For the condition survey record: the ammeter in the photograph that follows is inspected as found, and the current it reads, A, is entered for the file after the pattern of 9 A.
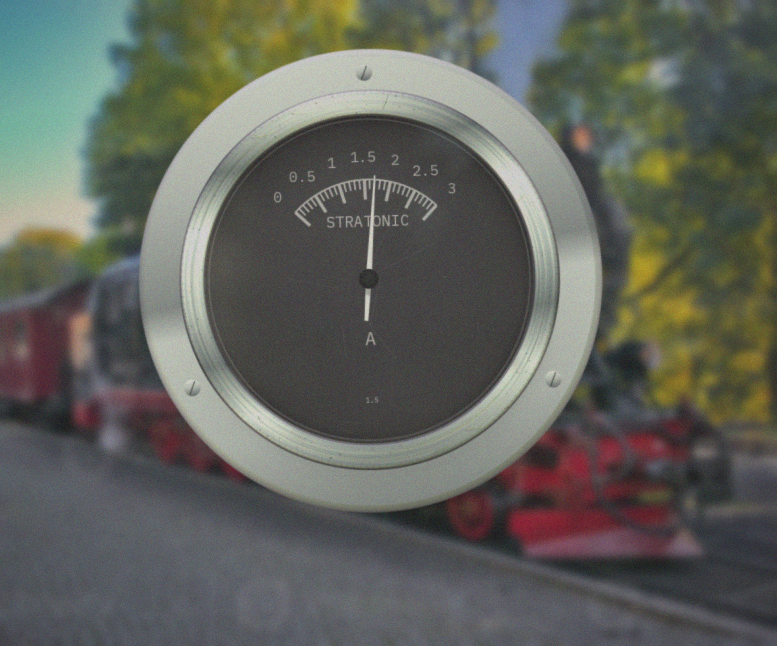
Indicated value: 1.7 A
